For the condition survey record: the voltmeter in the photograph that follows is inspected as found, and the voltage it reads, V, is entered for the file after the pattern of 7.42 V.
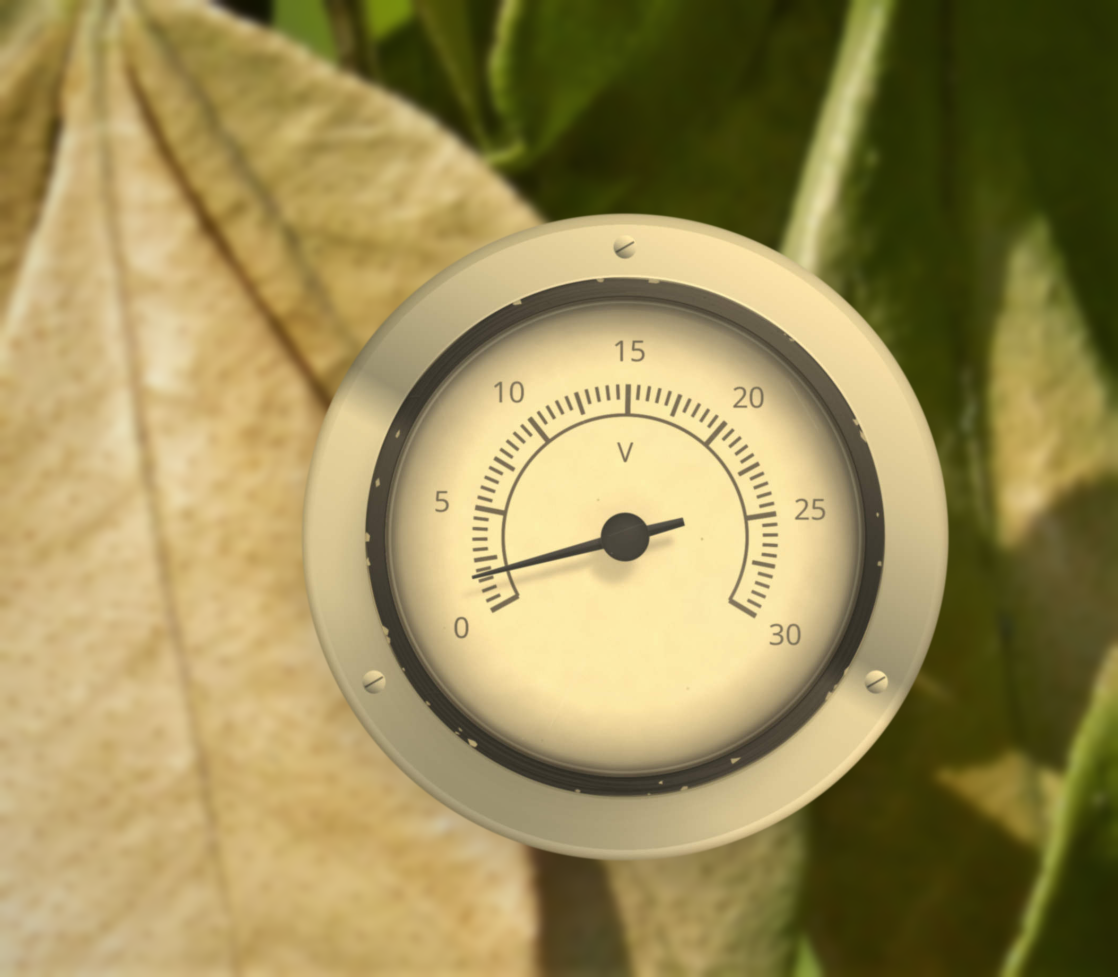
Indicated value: 1.75 V
